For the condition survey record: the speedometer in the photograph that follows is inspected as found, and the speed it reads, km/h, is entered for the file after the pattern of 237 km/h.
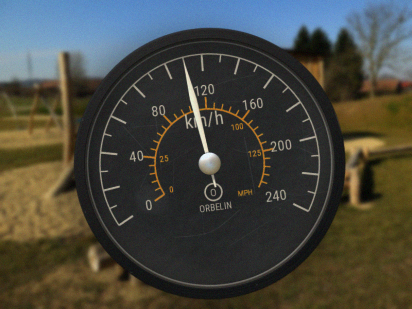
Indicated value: 110 km/h
